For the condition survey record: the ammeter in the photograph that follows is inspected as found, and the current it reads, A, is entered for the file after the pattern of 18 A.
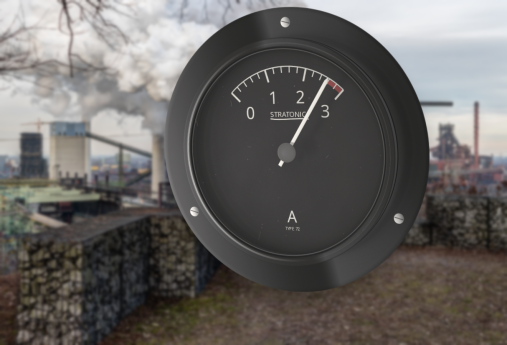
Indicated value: 2.6 A
